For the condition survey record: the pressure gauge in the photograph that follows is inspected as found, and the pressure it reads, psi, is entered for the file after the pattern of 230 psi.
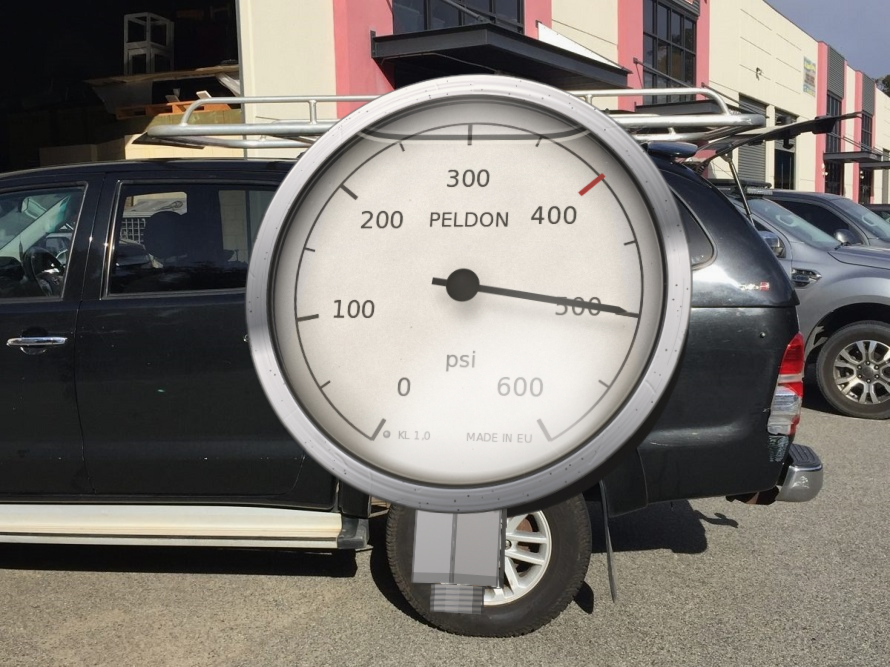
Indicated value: 500 psi
